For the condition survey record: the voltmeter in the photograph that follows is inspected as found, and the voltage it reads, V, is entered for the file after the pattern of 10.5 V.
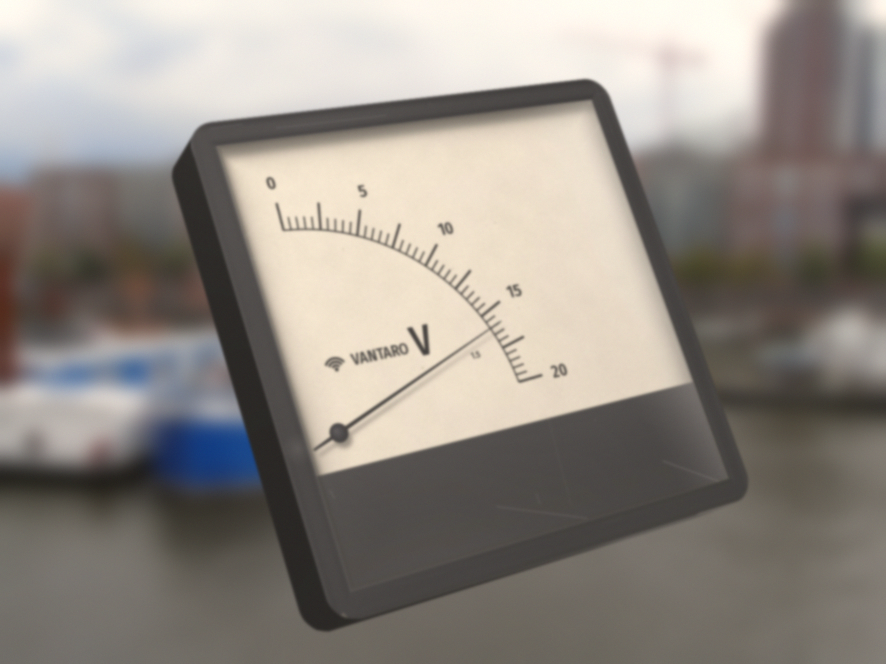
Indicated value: 16 V
